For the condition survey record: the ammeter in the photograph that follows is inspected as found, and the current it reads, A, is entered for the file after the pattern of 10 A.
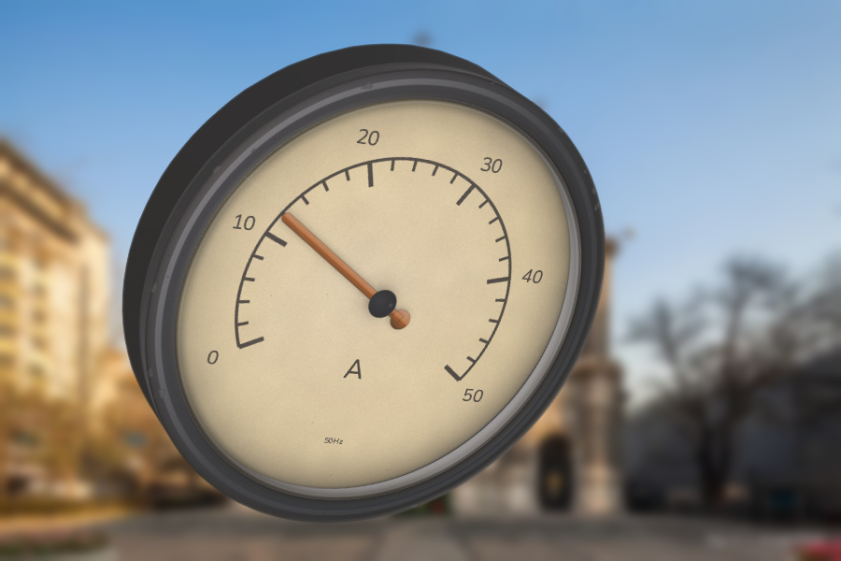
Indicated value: 12 A
